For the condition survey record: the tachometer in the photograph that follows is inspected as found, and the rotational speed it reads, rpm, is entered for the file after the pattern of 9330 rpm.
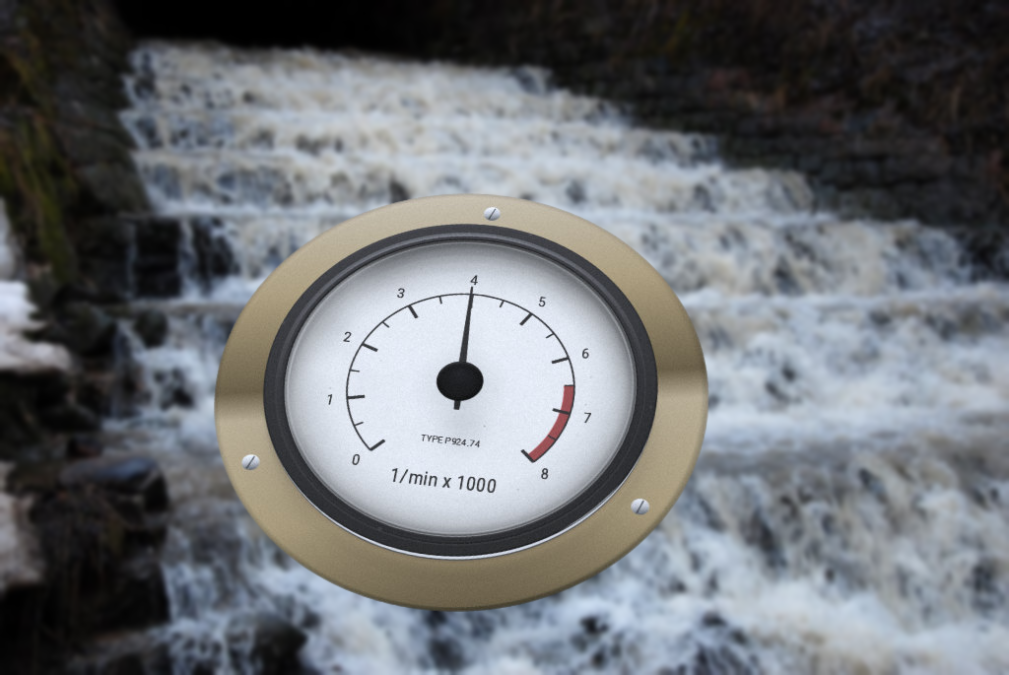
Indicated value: 4000 rpm
